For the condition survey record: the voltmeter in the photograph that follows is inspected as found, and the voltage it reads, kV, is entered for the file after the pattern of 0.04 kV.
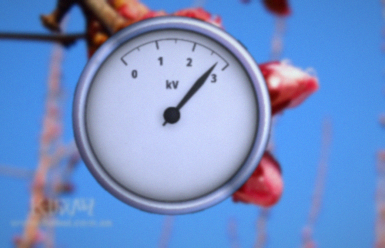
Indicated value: 2.75 kV
